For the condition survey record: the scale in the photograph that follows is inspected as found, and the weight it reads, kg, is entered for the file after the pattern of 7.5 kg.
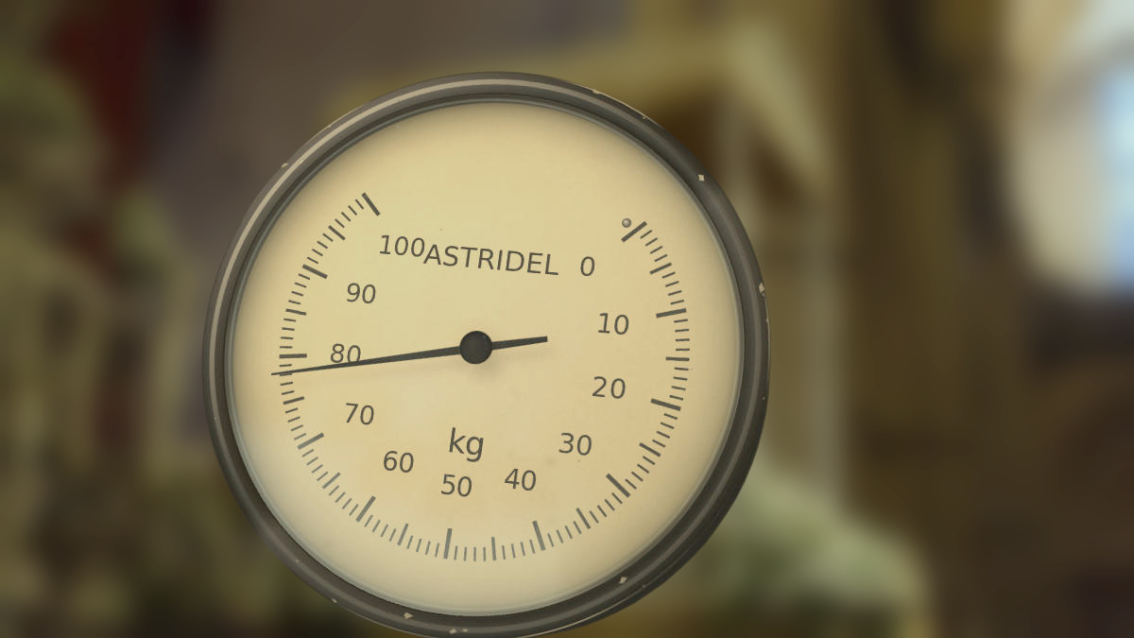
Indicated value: 78 kg
